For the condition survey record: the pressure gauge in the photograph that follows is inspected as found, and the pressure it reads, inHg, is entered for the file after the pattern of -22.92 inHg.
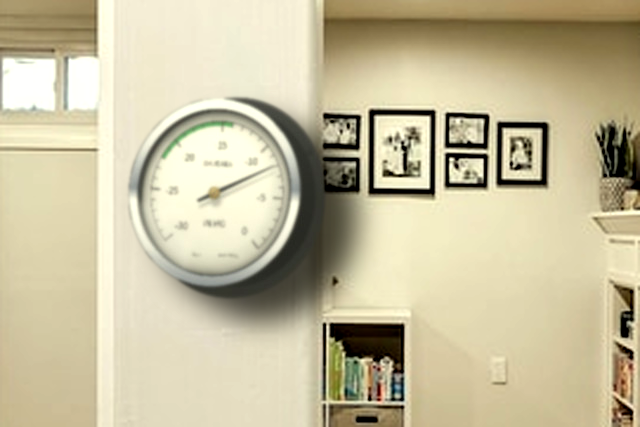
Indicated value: -8 inHg
